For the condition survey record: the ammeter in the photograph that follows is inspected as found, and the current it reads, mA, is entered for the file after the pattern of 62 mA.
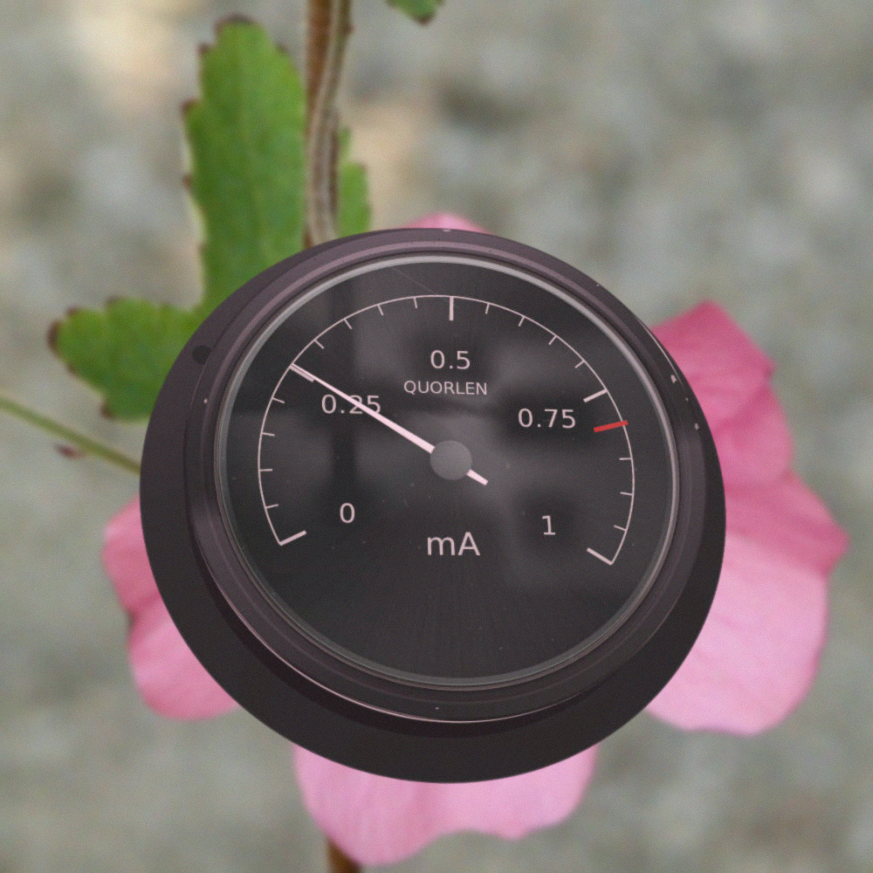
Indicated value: 0.25 mA
